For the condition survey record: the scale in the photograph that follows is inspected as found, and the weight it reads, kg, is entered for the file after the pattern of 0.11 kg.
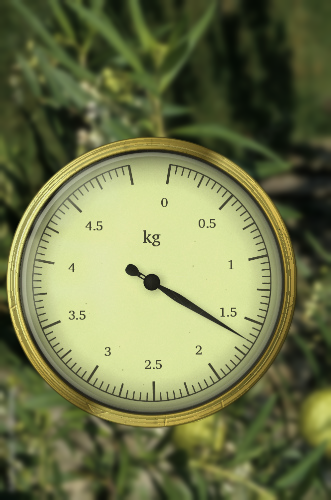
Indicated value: 1.65 kg
